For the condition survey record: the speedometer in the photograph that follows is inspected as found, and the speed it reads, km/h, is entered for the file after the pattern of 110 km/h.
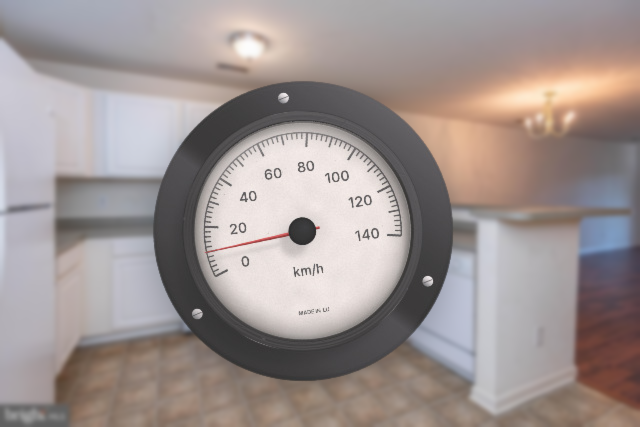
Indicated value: 10 km/h
